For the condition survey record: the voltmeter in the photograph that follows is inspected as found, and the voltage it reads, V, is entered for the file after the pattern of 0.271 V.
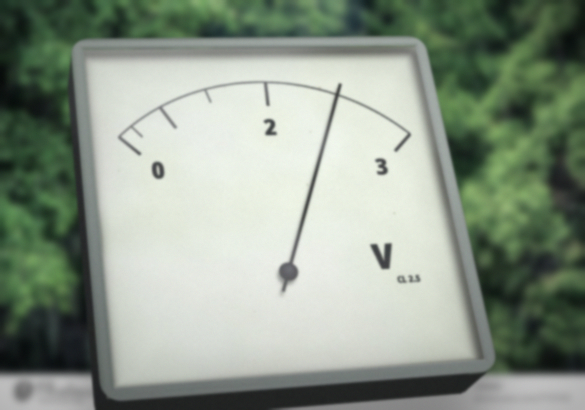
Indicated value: 2.5 V
